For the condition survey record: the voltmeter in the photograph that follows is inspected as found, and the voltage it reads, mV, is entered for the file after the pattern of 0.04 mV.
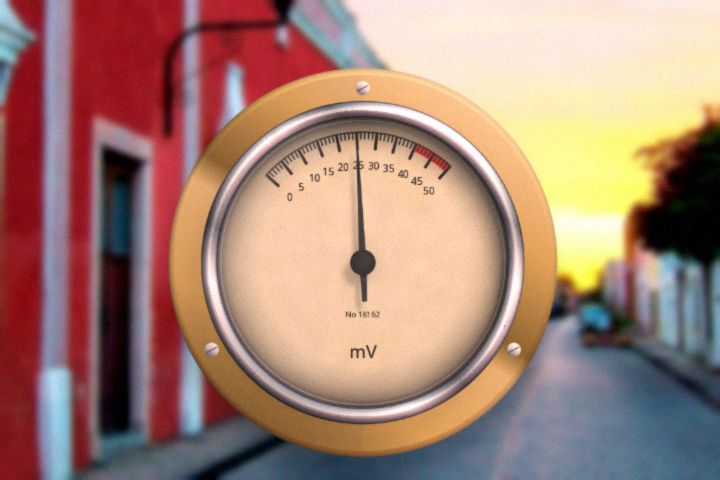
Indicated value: 25 mV
